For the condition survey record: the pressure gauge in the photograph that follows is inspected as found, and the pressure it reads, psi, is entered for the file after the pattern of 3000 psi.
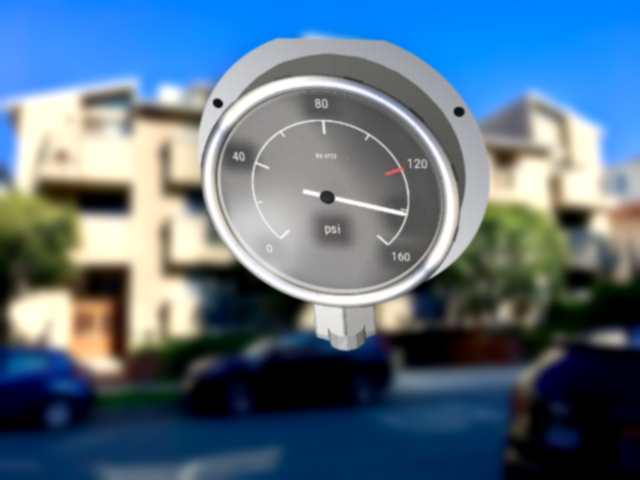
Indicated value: 140 psi
